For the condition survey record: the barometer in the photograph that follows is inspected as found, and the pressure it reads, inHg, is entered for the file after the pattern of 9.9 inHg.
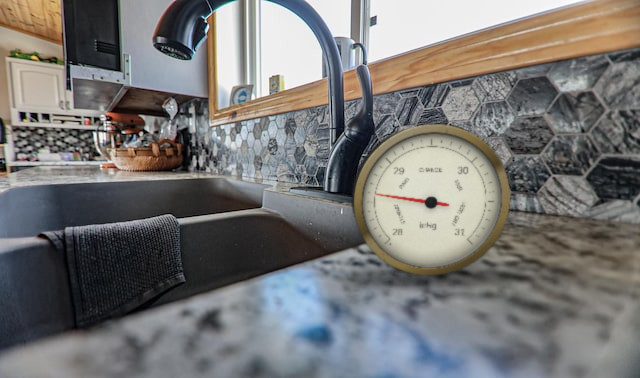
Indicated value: 28.6 inHg
